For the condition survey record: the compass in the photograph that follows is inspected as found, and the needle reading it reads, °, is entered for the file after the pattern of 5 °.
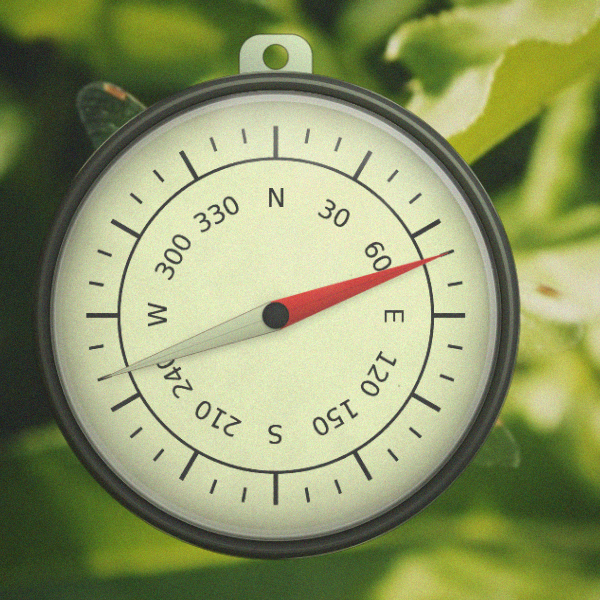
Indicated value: 70 °
